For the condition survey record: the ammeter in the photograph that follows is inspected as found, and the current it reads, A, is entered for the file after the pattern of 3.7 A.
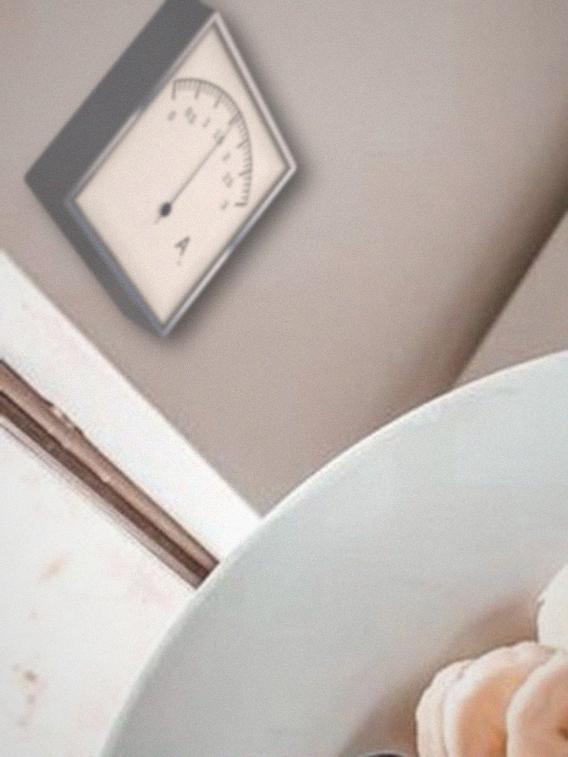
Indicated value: 1.5 A
